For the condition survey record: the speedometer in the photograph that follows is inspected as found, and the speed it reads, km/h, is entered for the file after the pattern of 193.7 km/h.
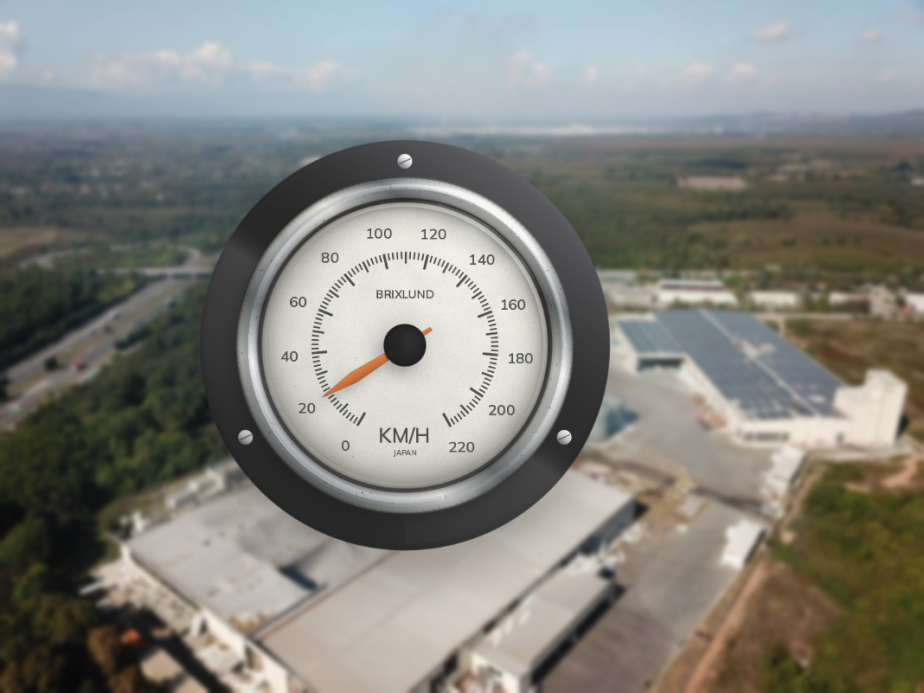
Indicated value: 20 km/h
